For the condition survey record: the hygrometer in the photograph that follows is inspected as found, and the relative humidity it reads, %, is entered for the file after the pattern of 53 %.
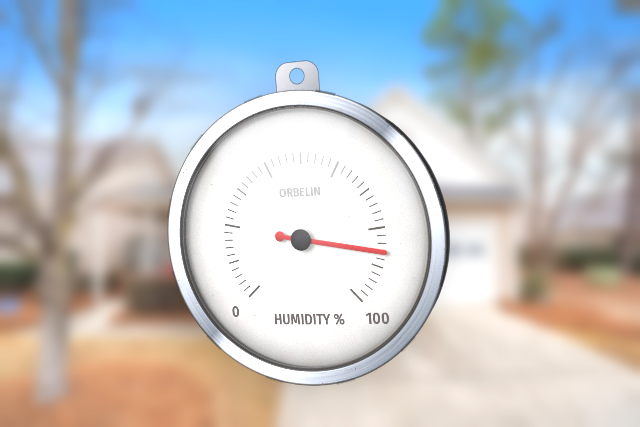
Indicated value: 86 %
